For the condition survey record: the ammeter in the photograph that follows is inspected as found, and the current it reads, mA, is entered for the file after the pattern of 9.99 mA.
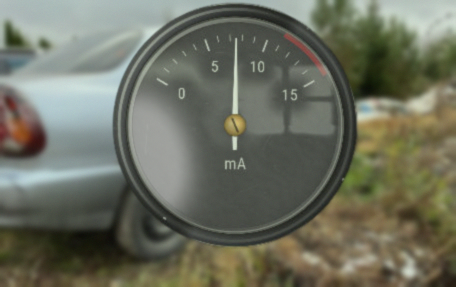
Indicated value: 7.5 mA
